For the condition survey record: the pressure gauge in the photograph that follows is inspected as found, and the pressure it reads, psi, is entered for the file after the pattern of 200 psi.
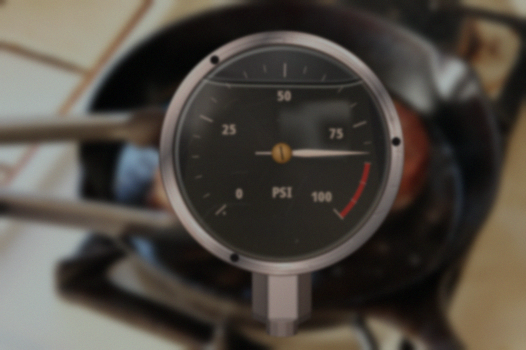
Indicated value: 82.5 psi
